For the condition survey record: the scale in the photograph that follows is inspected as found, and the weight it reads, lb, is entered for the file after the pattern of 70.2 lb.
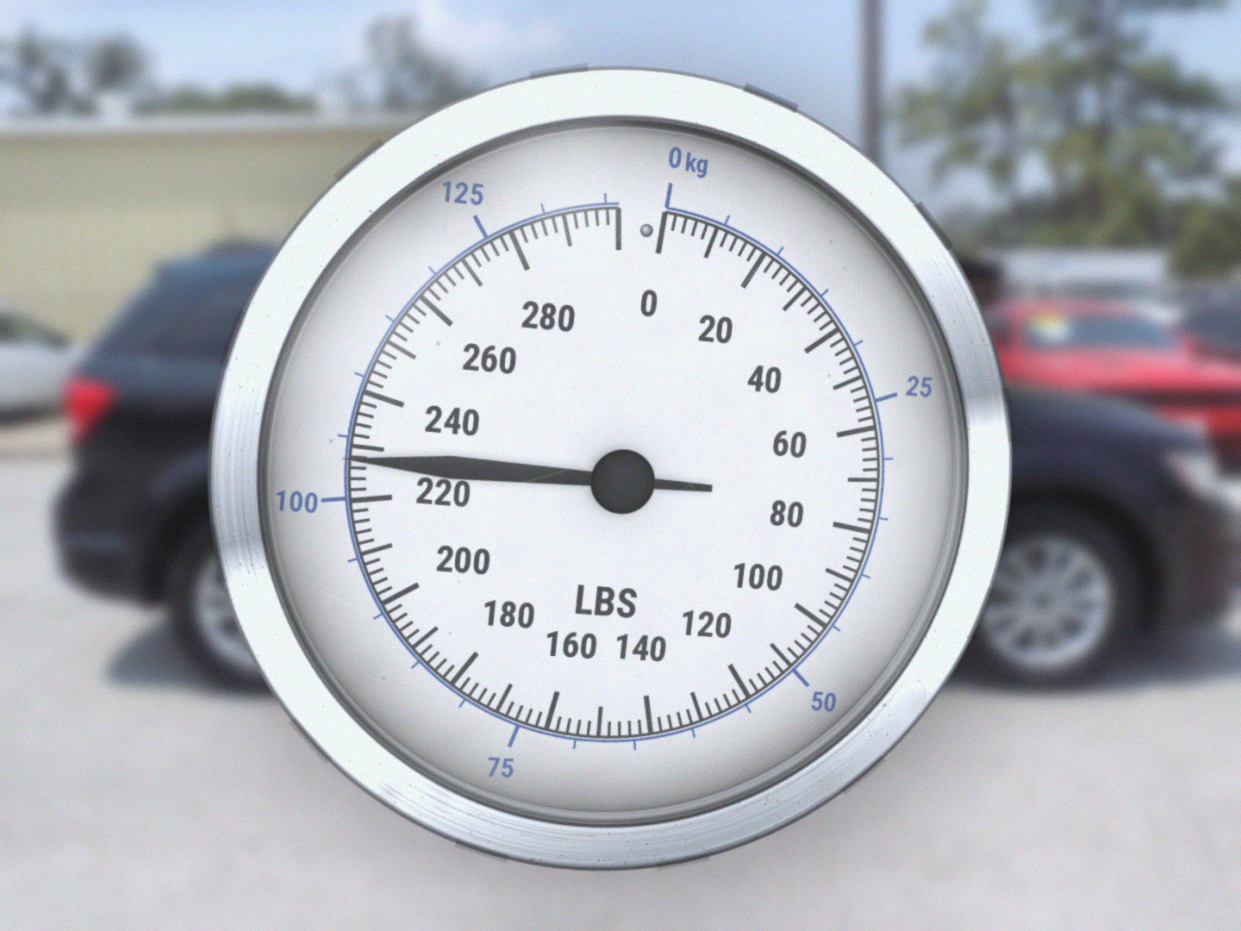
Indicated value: 228 lb
